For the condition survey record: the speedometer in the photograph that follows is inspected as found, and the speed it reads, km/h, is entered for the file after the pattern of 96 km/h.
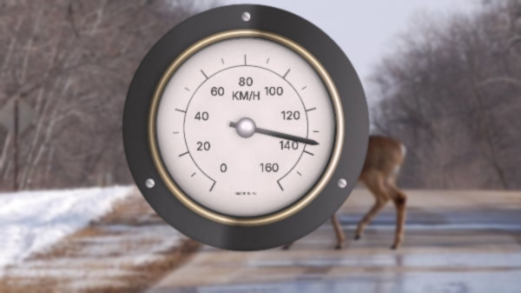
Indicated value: 135 km/h
